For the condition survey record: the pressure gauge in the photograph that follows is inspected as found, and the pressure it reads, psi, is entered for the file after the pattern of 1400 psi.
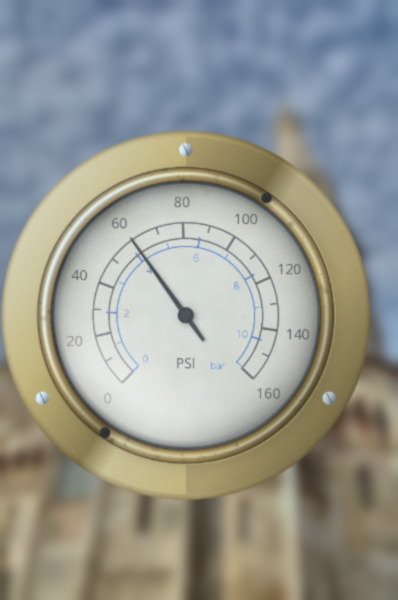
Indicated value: 60 psi
